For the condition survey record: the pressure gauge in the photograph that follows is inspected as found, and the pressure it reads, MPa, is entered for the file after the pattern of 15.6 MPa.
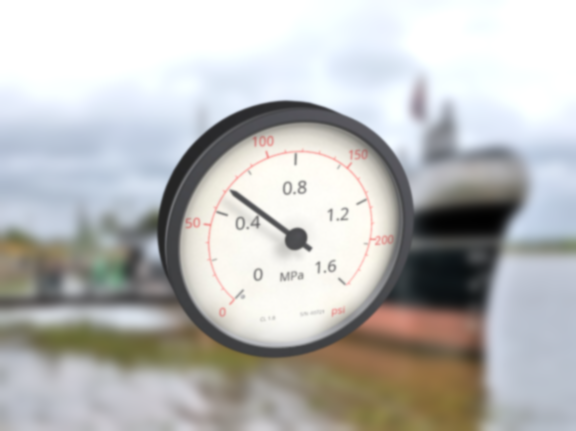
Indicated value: 0.5 MPa
